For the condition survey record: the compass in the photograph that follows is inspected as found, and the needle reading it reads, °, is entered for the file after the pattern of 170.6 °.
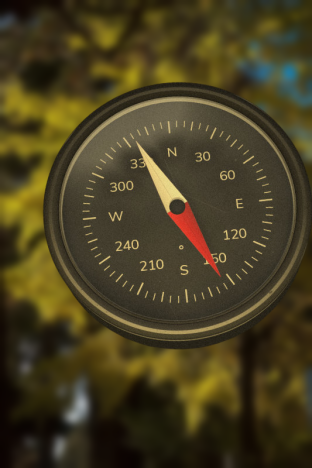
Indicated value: 155 °
